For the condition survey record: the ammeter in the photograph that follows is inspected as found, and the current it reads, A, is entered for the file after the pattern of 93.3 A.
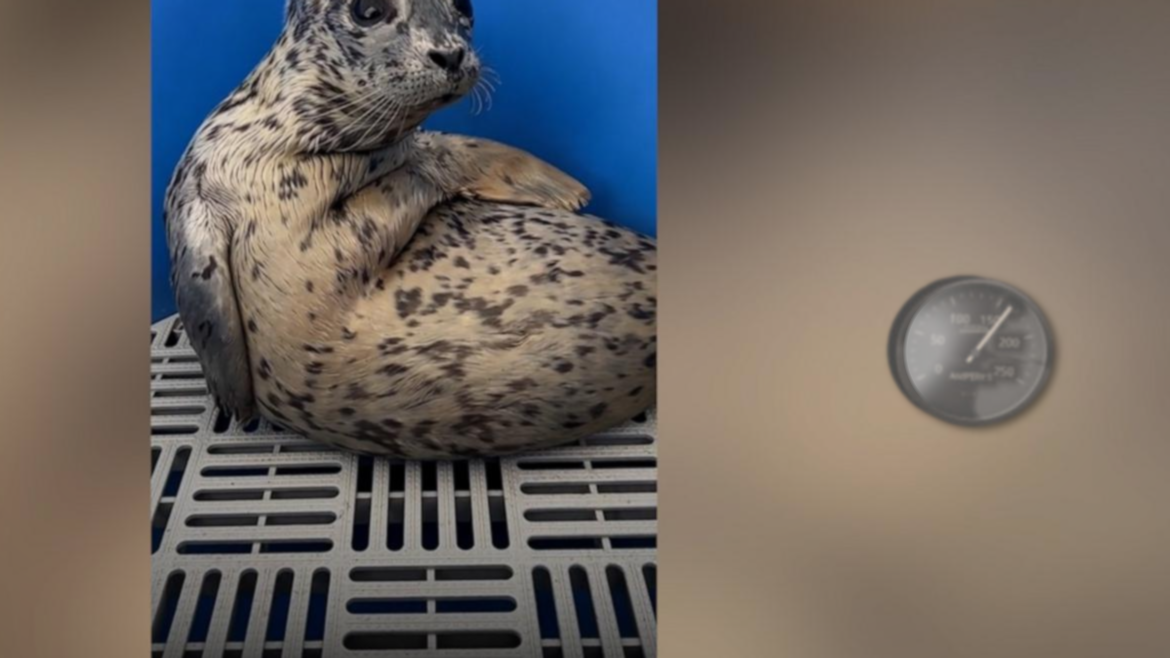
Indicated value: 160 A
